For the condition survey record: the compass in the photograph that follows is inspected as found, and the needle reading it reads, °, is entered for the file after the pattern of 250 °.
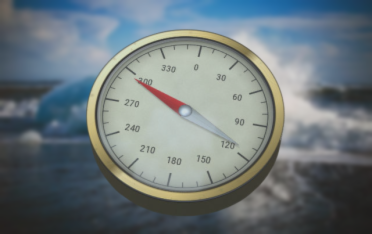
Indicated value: 295 °
